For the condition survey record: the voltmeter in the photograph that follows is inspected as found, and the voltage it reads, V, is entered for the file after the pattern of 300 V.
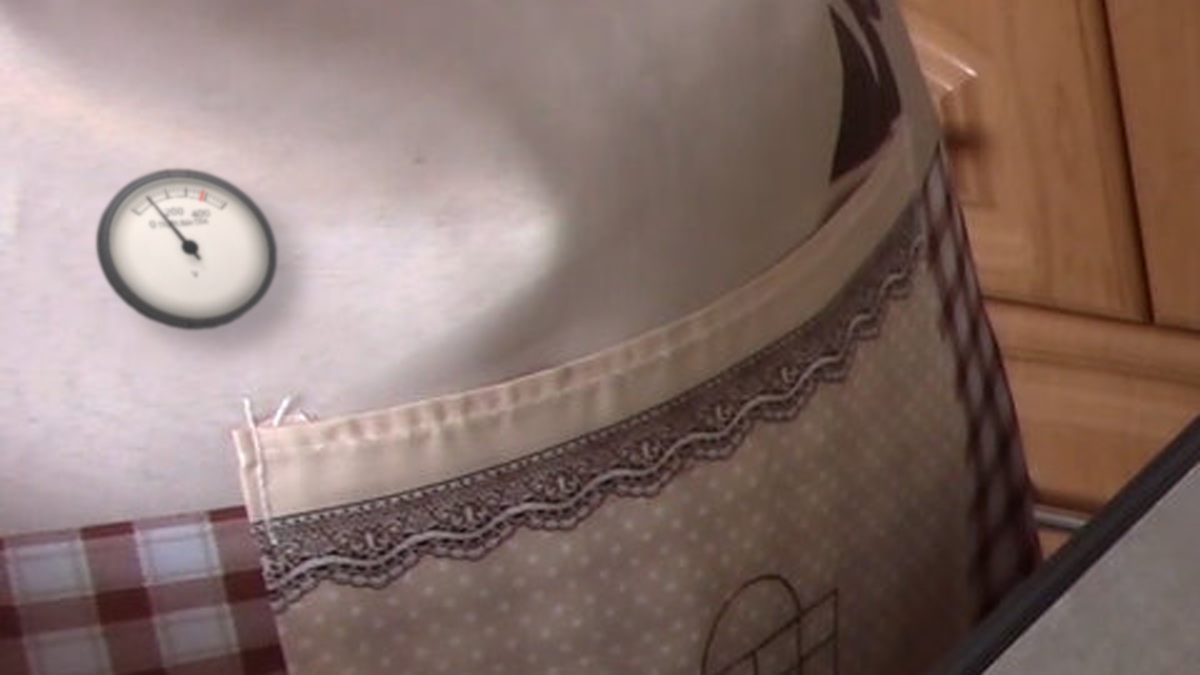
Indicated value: 100 V
